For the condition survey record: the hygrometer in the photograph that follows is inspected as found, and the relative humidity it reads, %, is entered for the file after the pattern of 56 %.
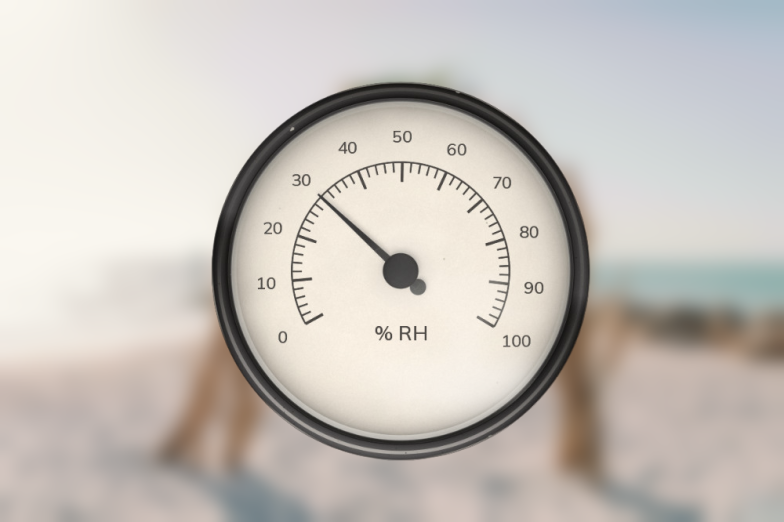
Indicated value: 30 %
